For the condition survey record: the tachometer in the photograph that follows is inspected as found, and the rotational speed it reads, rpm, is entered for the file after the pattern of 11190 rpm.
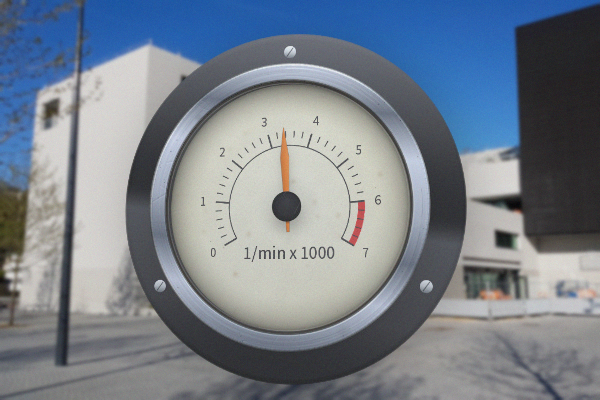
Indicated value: 3400 rpm
